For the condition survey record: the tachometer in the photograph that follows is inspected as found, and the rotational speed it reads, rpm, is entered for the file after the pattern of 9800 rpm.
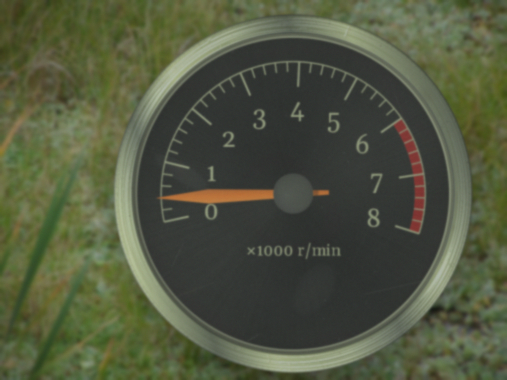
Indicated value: 400 rpm
